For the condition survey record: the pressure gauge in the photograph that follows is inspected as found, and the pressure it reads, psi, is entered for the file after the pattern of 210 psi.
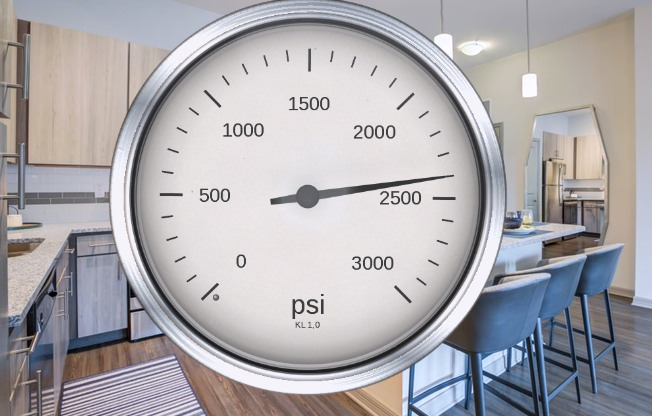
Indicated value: 2400 psi
